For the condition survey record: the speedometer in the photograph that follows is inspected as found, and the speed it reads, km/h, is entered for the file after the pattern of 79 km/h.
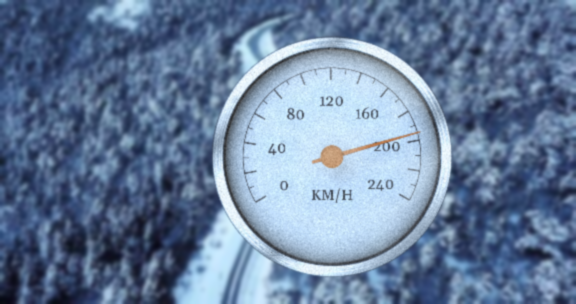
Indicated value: 195 km/h
